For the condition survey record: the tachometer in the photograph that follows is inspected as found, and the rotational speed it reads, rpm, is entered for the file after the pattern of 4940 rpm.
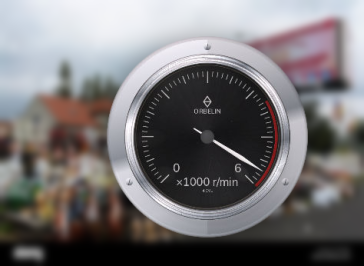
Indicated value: 5700 rpm
